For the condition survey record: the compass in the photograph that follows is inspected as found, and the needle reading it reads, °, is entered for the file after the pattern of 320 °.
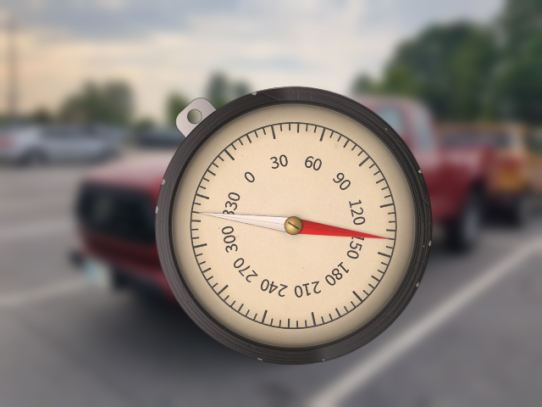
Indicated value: 140 °
